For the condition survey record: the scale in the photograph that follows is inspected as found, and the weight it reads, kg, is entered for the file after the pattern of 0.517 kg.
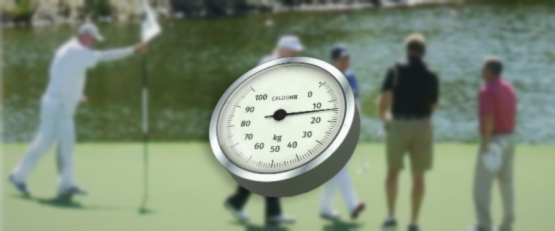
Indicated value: 15 kg
